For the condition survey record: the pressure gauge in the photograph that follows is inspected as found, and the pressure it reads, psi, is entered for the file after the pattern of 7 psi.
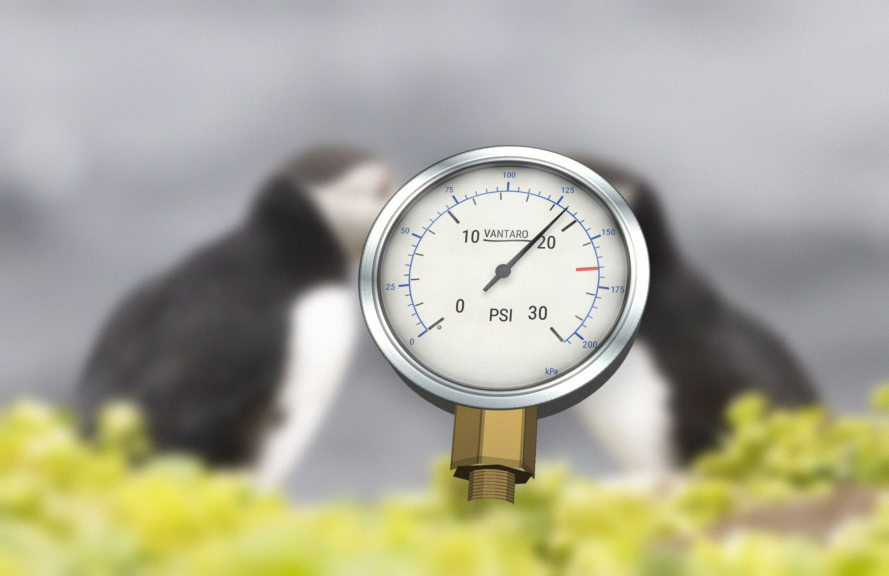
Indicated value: 19 psi
